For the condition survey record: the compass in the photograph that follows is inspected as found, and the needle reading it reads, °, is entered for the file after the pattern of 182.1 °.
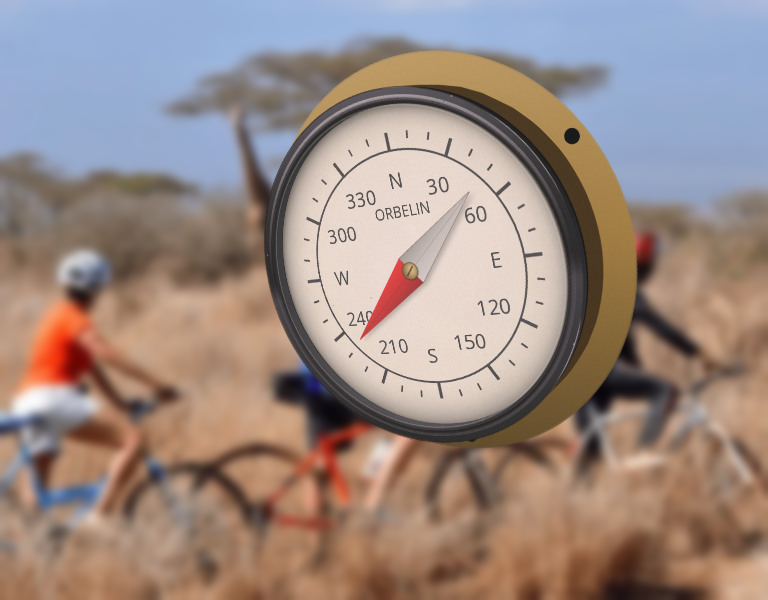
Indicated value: 230 °
